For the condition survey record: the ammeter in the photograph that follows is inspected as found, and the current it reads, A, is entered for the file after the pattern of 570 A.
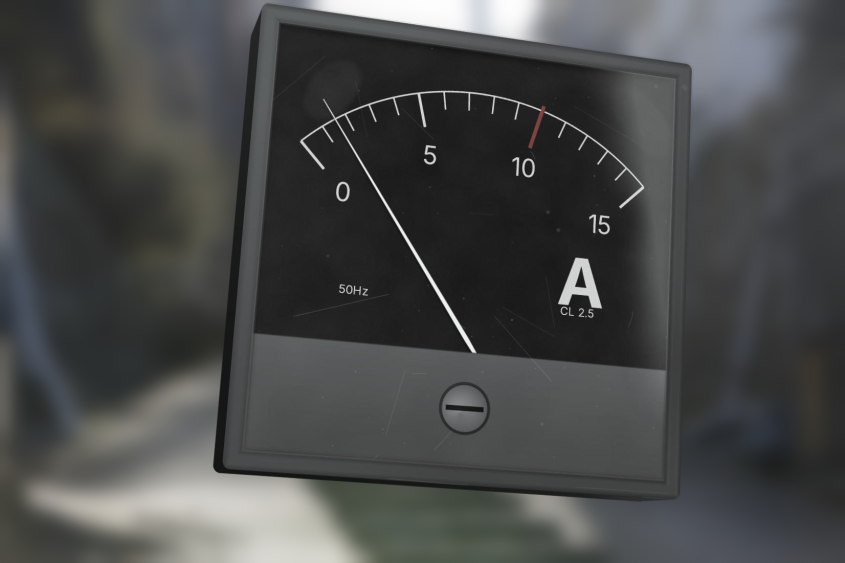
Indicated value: 1.5 A
